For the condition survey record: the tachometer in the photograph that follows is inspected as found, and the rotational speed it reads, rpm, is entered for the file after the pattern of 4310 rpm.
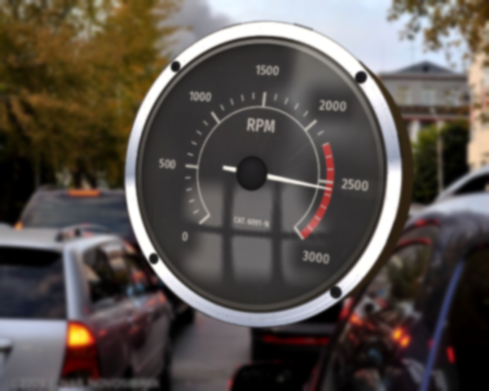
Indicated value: 2550 rpm
